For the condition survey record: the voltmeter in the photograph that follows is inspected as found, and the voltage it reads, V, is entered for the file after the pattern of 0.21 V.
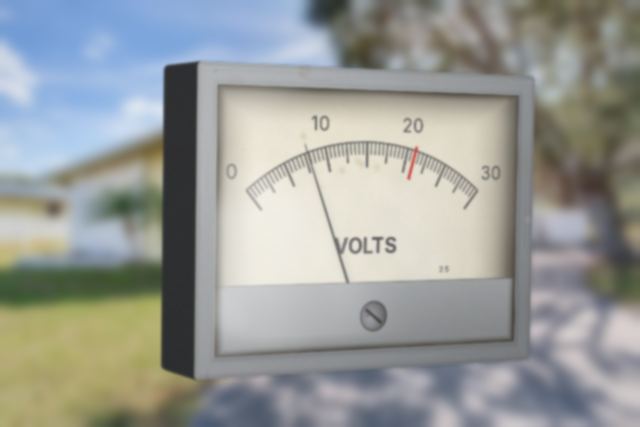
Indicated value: 7.5 V
